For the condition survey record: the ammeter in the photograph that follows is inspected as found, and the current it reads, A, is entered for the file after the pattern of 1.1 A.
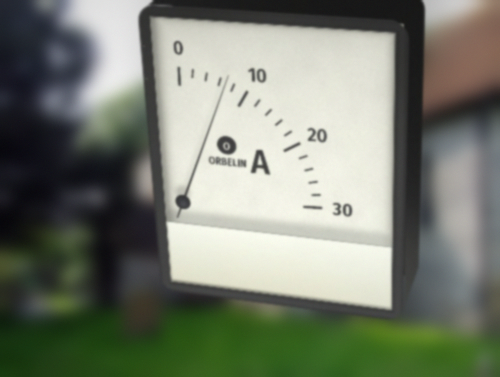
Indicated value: 7 A
